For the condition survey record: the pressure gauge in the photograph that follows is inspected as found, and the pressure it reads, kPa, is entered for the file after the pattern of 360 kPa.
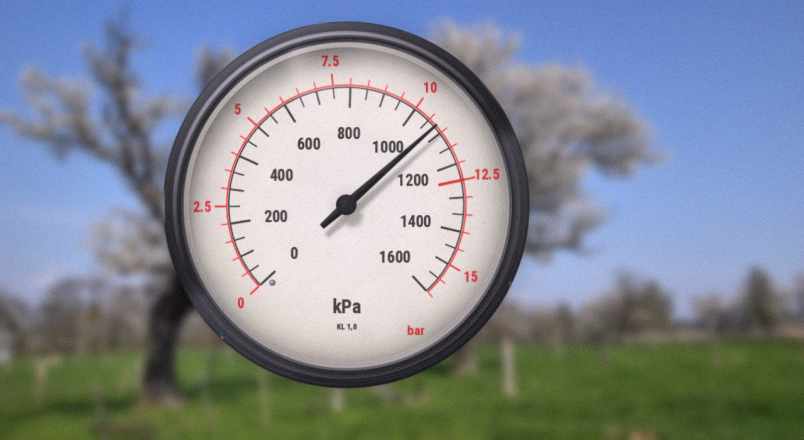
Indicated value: 1075 kPa
